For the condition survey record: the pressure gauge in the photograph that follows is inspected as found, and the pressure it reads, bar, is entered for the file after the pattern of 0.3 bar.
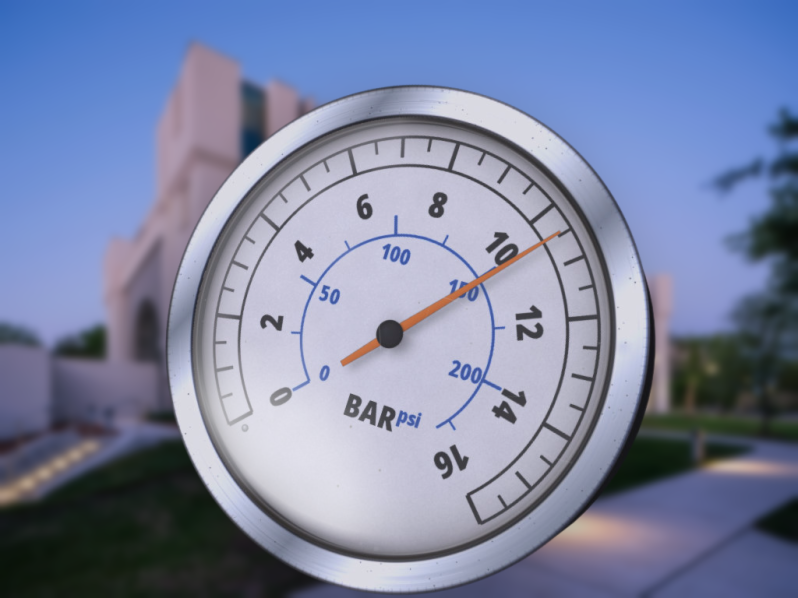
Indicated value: 10.5 bar
